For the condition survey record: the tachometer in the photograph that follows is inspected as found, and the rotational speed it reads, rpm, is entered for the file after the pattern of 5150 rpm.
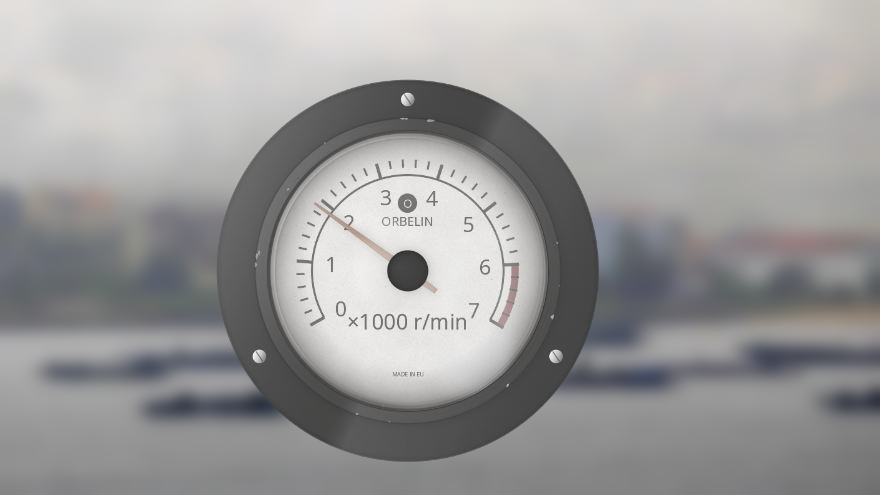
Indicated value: 1900 rpm
